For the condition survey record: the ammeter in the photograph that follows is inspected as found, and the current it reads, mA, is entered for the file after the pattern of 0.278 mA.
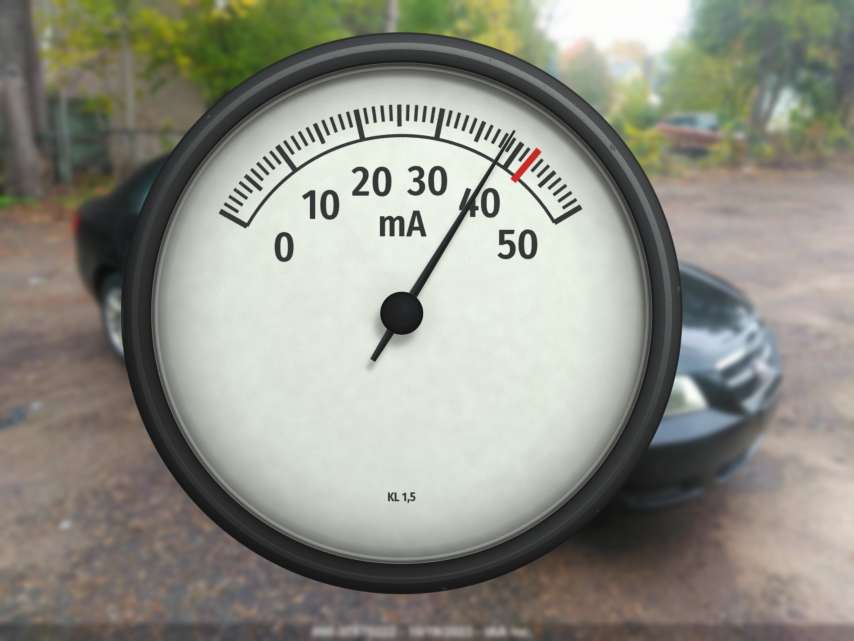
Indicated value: 38.5 mA
